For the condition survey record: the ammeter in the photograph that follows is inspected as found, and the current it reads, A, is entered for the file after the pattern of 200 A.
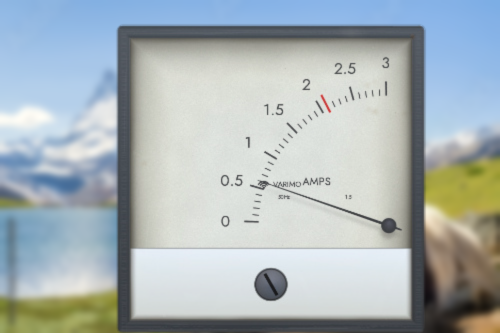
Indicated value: 0.6 A
